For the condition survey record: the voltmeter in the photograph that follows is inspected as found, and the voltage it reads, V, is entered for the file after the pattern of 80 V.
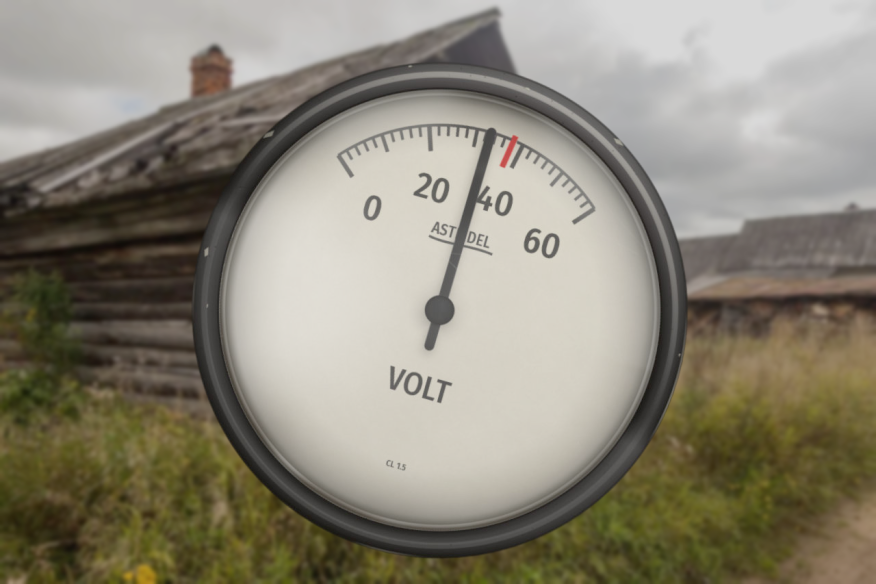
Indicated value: 33 V
